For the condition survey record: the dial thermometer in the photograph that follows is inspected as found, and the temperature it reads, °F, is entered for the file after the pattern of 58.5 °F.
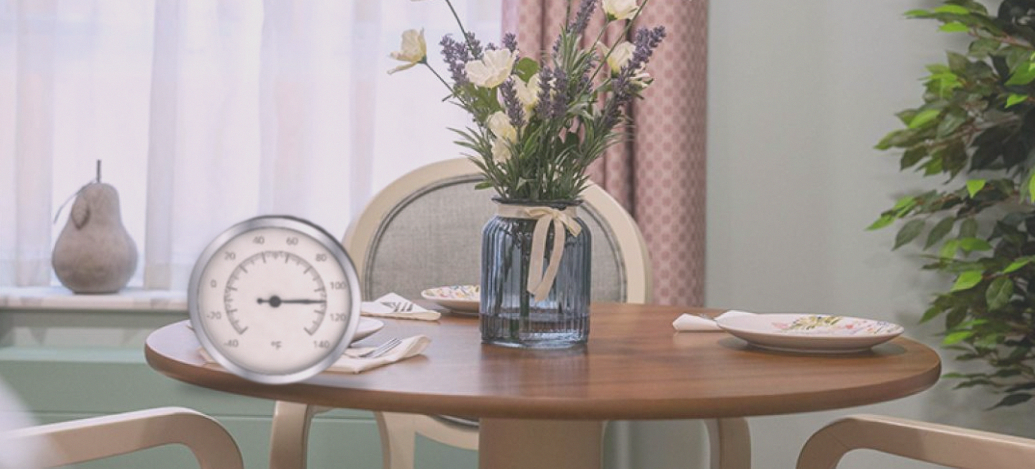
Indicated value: 110 °F
